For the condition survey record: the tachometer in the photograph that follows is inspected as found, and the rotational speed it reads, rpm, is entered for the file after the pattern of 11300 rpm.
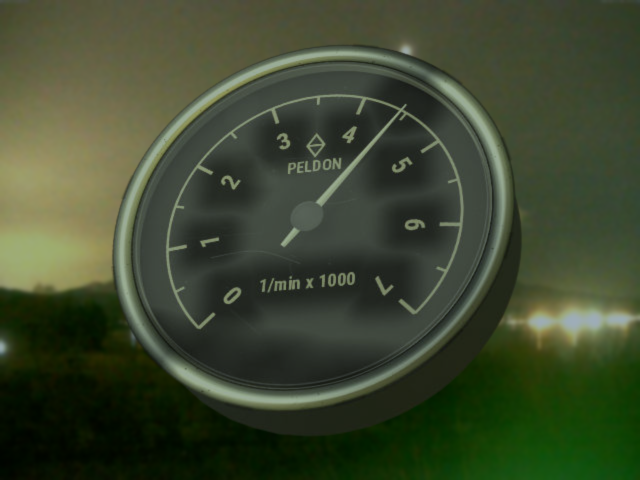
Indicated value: 4500 rpm
